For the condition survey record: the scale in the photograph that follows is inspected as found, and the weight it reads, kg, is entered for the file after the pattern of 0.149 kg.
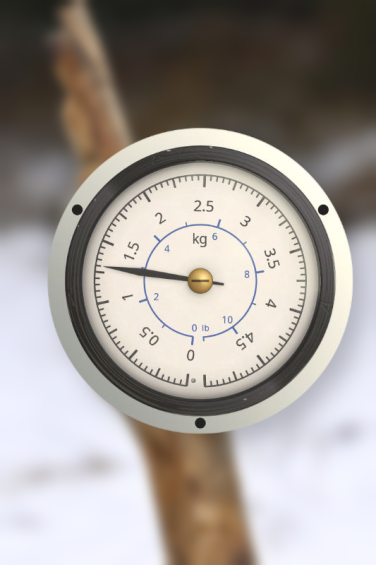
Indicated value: 1.3 kg
